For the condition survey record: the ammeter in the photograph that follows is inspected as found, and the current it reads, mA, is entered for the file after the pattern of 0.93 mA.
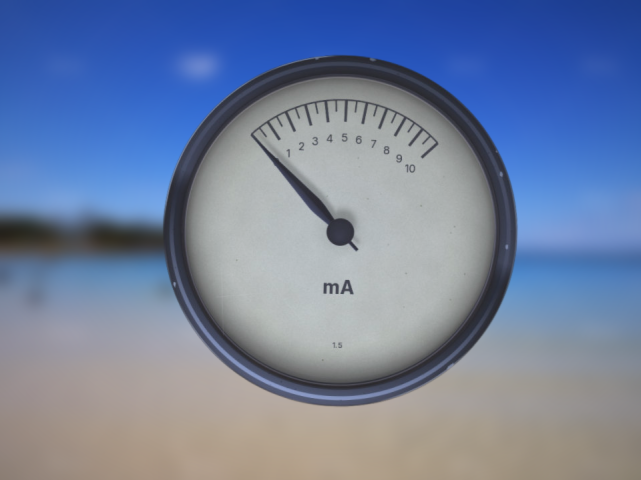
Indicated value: 0 mA
